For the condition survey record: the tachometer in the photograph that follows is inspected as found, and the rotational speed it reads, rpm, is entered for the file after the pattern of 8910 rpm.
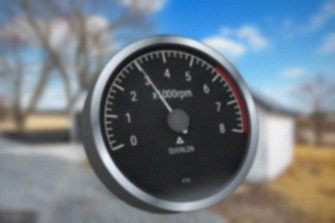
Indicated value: 3000 rpm
